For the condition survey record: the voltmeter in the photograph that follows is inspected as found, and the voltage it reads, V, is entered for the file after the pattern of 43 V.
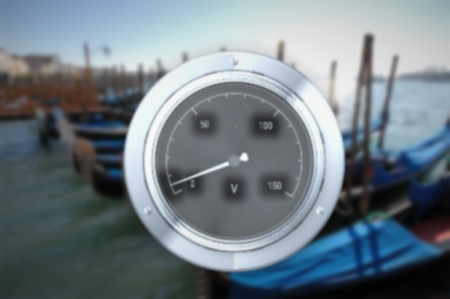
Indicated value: 5 V
